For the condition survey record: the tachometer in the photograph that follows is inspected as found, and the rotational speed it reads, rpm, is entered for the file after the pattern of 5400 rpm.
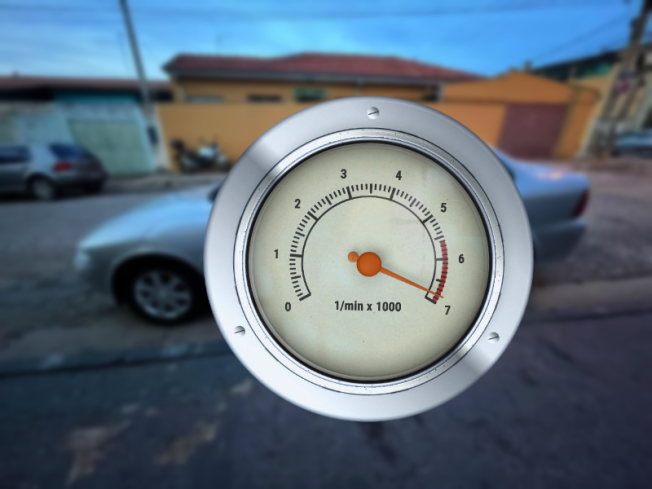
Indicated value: 6800 rpm
